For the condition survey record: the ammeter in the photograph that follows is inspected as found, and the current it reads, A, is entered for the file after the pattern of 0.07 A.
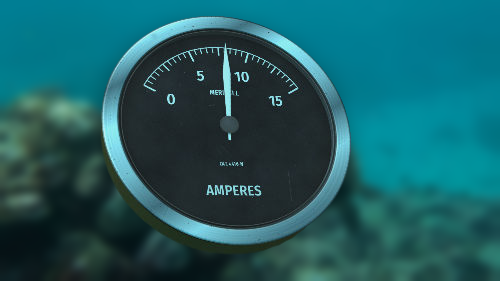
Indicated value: 8 A
